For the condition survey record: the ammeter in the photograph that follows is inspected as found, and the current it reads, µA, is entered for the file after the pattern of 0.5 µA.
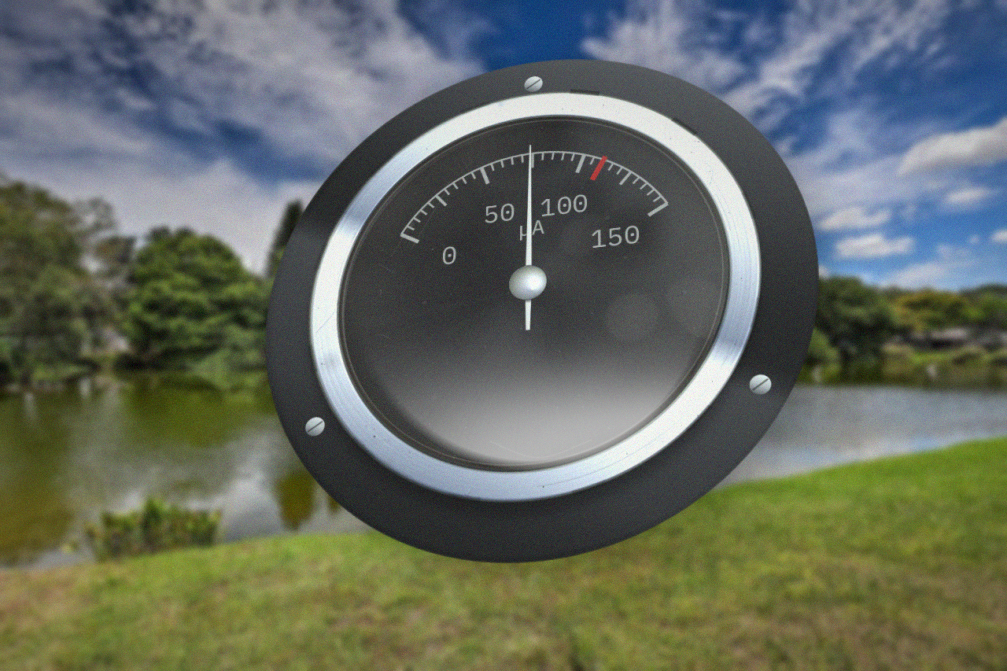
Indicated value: 75 µA
